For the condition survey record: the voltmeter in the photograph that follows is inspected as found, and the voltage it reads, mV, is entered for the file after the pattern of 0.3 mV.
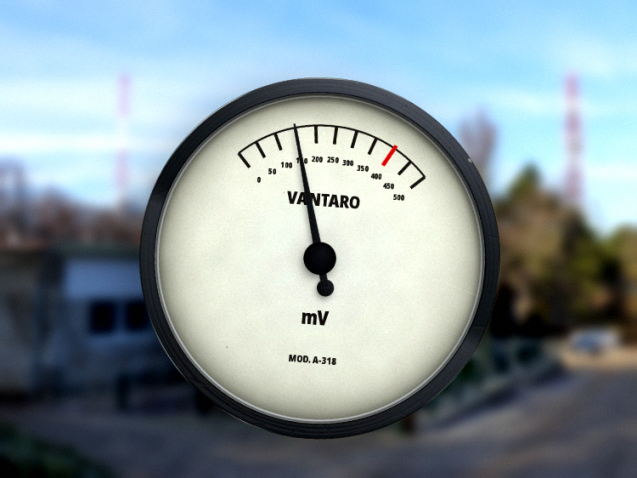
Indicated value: 150 mV
